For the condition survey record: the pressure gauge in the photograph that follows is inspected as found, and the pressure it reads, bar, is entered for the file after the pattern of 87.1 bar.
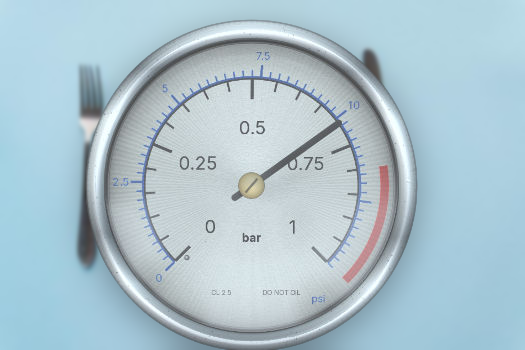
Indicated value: 0.7 bar
